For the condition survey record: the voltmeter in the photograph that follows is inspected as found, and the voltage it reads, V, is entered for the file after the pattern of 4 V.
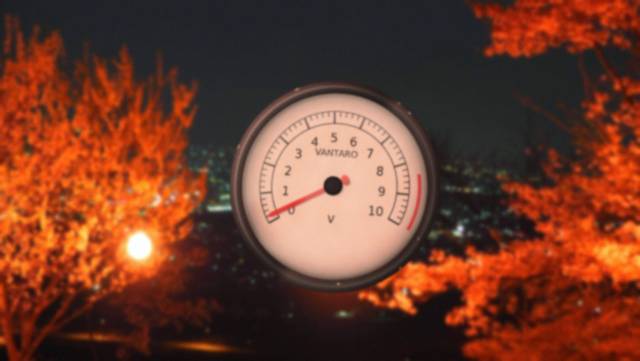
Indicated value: 0.2 V
